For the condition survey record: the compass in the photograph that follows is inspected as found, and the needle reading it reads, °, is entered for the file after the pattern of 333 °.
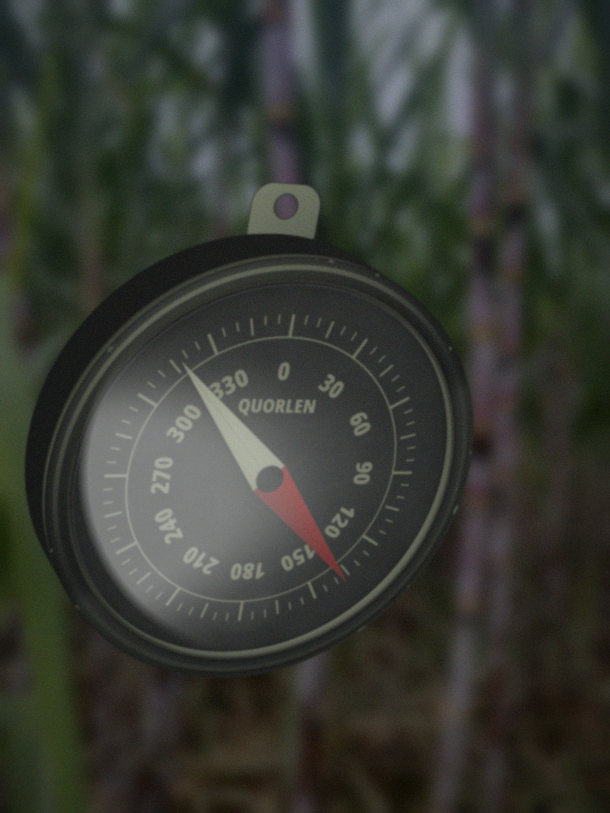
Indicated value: 137.5 °
